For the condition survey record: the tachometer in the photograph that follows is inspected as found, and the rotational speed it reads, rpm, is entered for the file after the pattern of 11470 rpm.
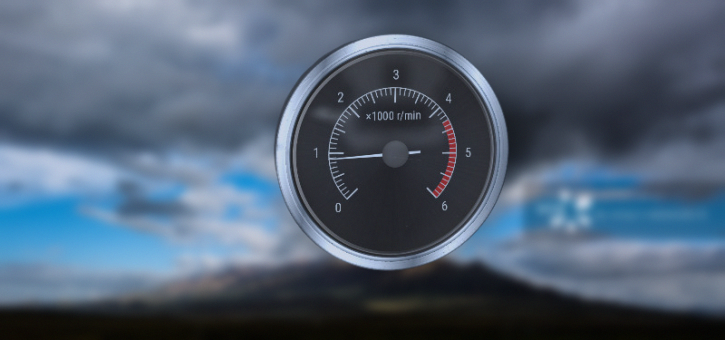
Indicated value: 900 rpm
